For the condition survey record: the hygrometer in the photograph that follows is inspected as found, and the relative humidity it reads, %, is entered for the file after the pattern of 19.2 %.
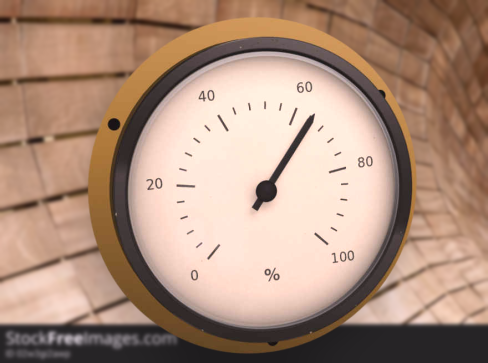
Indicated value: 64 %
